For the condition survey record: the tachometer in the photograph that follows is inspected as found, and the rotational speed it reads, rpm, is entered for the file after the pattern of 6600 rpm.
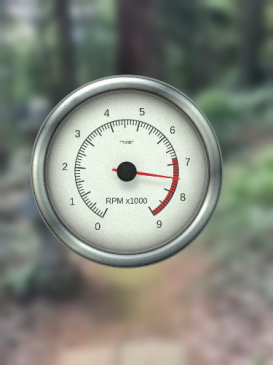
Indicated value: 7500 rpm
